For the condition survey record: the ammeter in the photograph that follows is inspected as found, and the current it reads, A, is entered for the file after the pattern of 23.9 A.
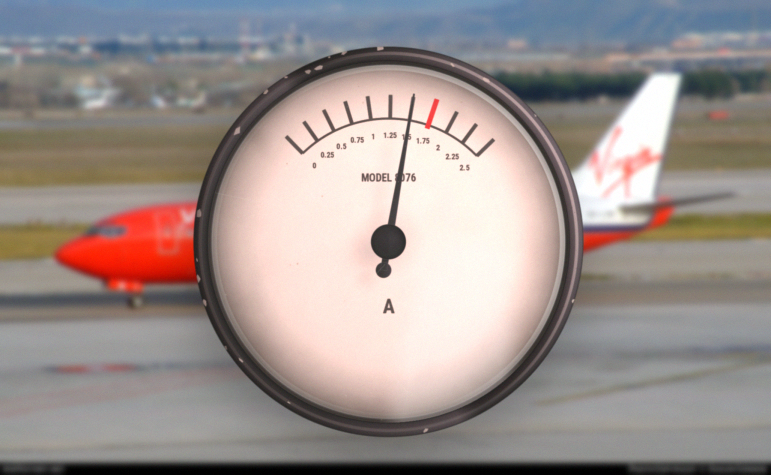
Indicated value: 1.5 A
